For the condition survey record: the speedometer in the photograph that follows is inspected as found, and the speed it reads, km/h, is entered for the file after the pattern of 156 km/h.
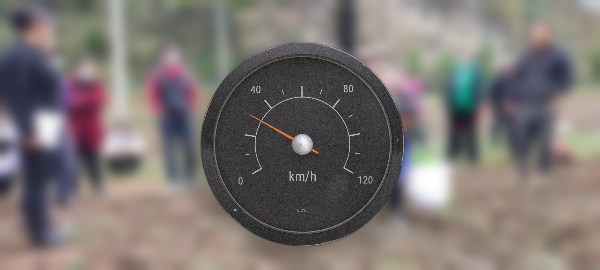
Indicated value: 30 km/h
